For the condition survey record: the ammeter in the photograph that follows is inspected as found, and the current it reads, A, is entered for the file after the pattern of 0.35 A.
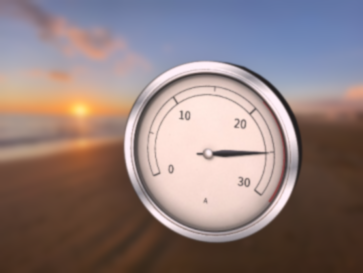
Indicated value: 25 A
